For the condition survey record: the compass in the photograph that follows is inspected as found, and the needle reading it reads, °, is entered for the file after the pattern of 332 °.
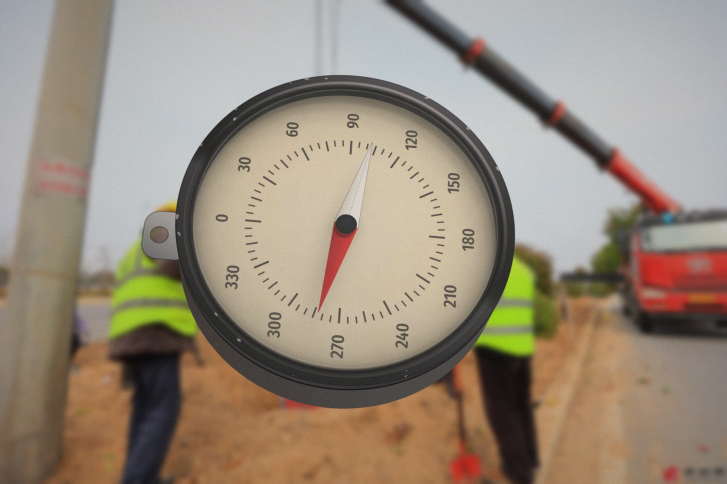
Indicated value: 282.5 °
